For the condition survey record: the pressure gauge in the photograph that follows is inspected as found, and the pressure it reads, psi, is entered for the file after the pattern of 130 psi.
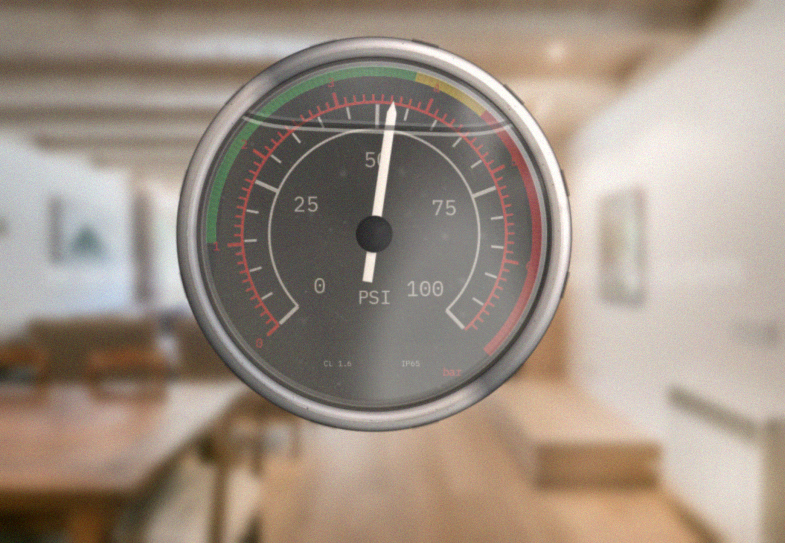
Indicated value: 52.5 psi
